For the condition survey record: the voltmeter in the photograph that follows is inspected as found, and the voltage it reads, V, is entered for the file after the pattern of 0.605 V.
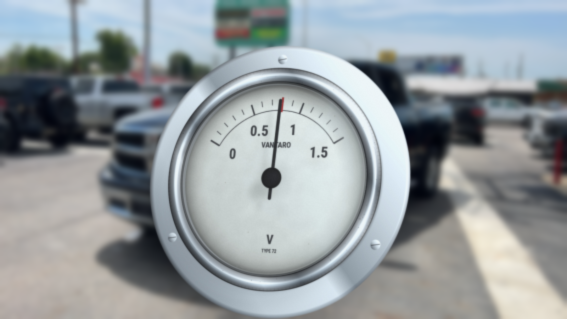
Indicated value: 0.8 V
